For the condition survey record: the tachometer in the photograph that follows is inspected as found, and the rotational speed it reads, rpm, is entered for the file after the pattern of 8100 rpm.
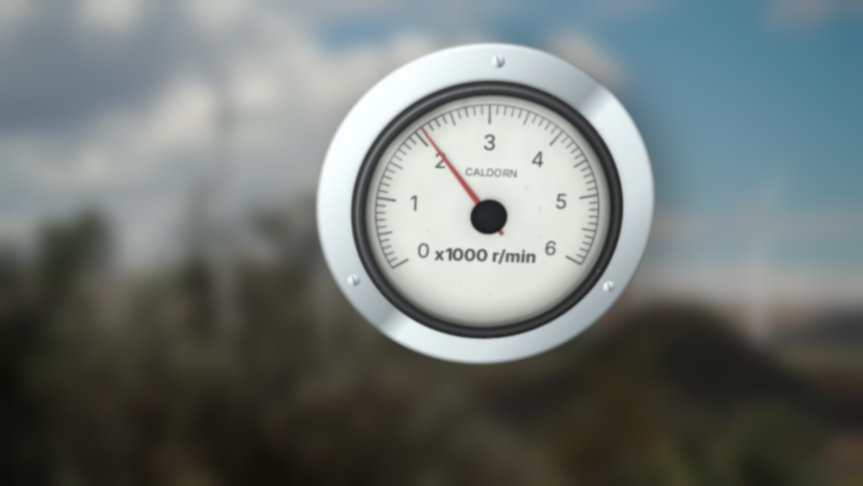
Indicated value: 2100 rpm
